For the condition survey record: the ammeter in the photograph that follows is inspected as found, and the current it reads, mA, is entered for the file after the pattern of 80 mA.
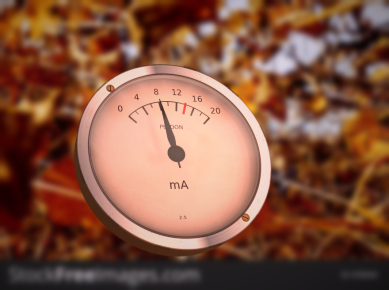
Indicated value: 8 mA
